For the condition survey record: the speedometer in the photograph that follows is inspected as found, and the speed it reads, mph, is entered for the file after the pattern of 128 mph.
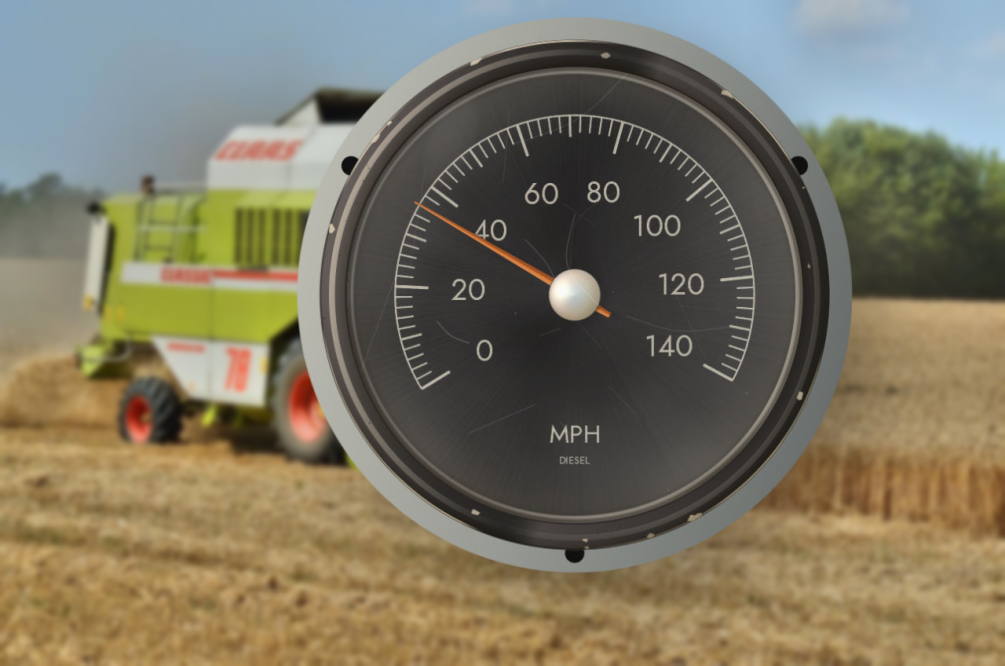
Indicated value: 36 mph
